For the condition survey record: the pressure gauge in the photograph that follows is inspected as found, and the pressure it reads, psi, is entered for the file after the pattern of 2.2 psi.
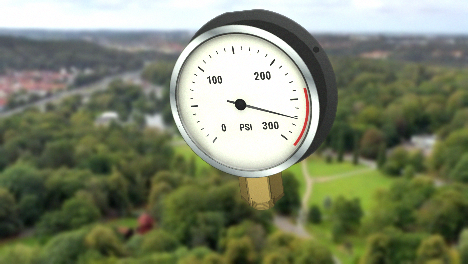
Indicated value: 270 psi
